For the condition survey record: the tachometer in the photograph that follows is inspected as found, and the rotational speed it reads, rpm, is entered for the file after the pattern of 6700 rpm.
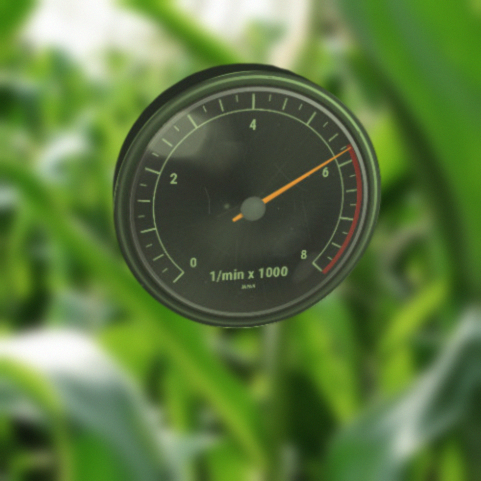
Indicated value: 5750 rpm
